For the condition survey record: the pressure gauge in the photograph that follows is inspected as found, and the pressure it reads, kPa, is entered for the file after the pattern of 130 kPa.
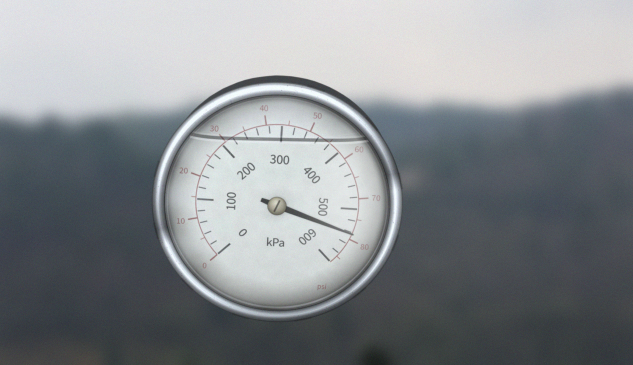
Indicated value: 540 kPa
